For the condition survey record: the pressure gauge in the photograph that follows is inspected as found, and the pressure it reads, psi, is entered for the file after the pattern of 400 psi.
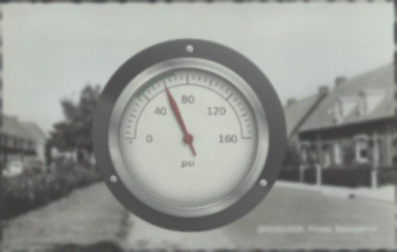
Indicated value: 60 psi
